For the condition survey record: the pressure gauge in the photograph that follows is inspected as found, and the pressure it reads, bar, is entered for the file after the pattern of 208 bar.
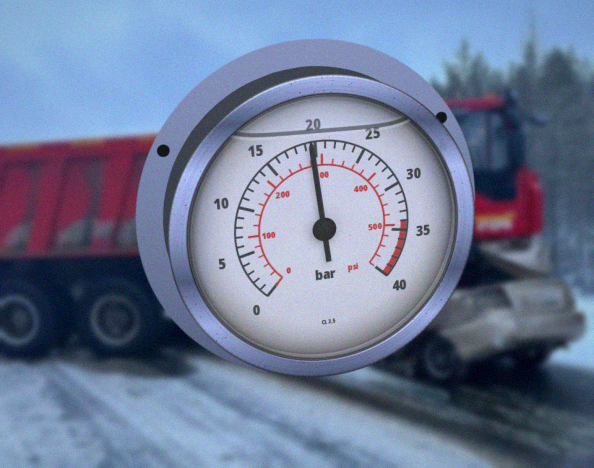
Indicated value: 19.5 bar
